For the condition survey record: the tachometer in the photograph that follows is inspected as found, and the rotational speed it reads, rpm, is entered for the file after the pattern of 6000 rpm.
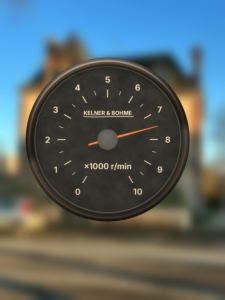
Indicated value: 7500 rpm
